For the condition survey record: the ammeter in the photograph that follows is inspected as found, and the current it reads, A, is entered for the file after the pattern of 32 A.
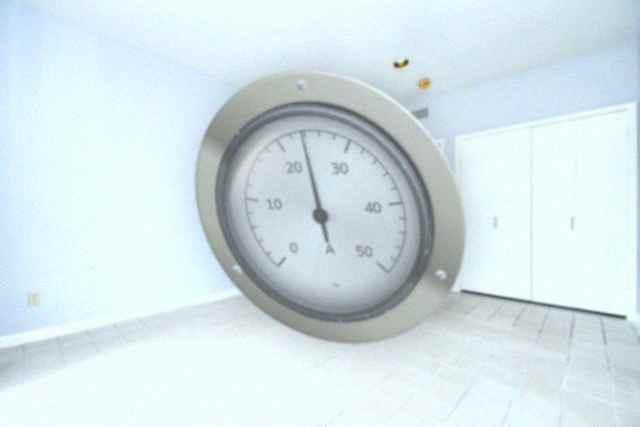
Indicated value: 24 A
